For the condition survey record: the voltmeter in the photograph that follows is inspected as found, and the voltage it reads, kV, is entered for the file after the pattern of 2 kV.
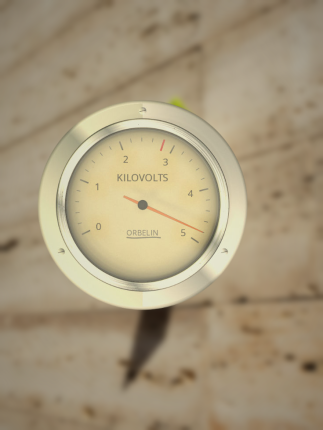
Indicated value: 4.8 kV
